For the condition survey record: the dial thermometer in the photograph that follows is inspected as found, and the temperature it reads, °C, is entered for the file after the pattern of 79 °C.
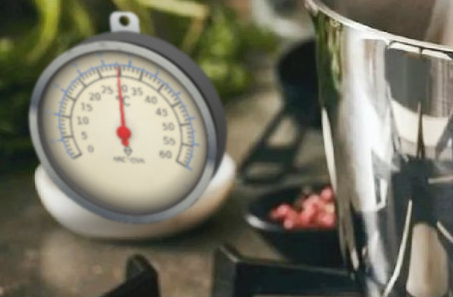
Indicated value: 30 °C
